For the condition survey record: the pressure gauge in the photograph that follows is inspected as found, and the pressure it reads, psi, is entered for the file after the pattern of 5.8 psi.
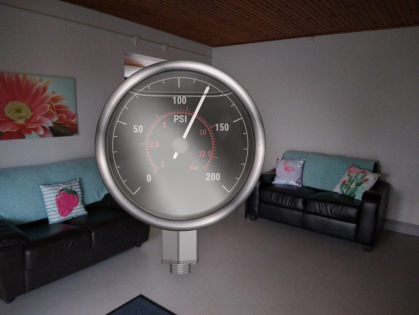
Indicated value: 120 psi
